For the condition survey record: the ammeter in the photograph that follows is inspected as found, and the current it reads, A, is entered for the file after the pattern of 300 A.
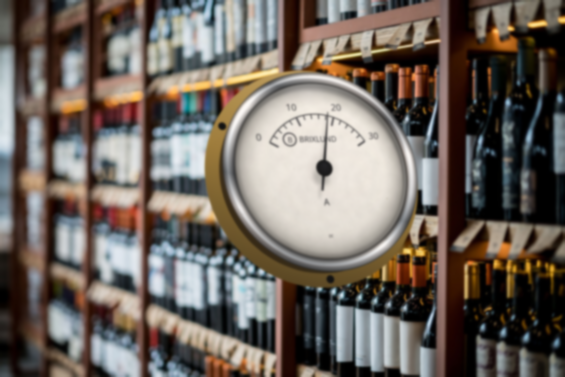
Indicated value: 18 A
